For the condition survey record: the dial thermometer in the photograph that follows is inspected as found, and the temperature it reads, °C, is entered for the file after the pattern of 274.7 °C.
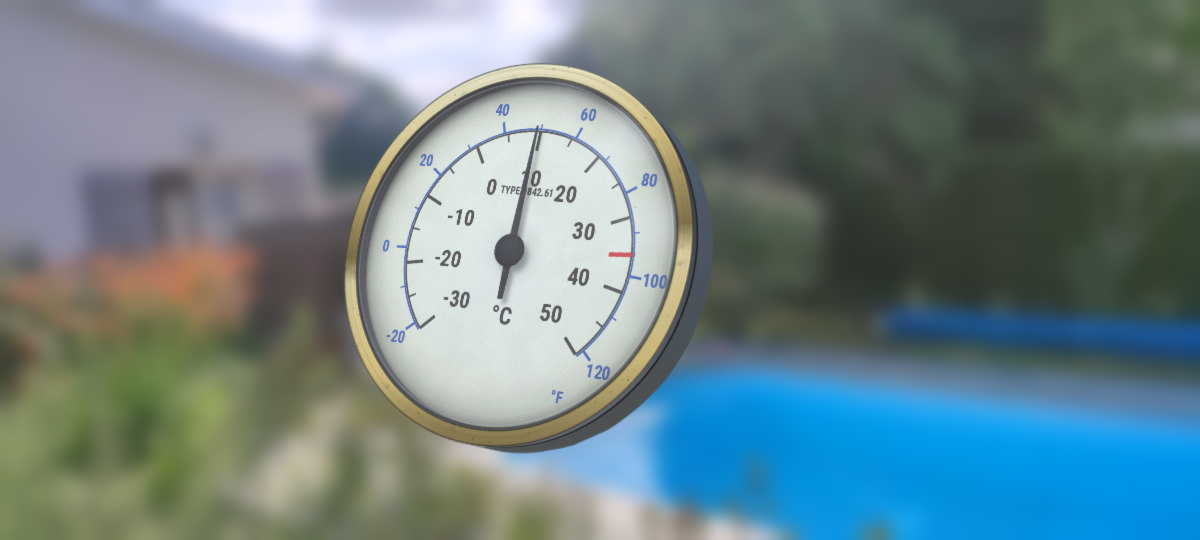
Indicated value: 10 °C
